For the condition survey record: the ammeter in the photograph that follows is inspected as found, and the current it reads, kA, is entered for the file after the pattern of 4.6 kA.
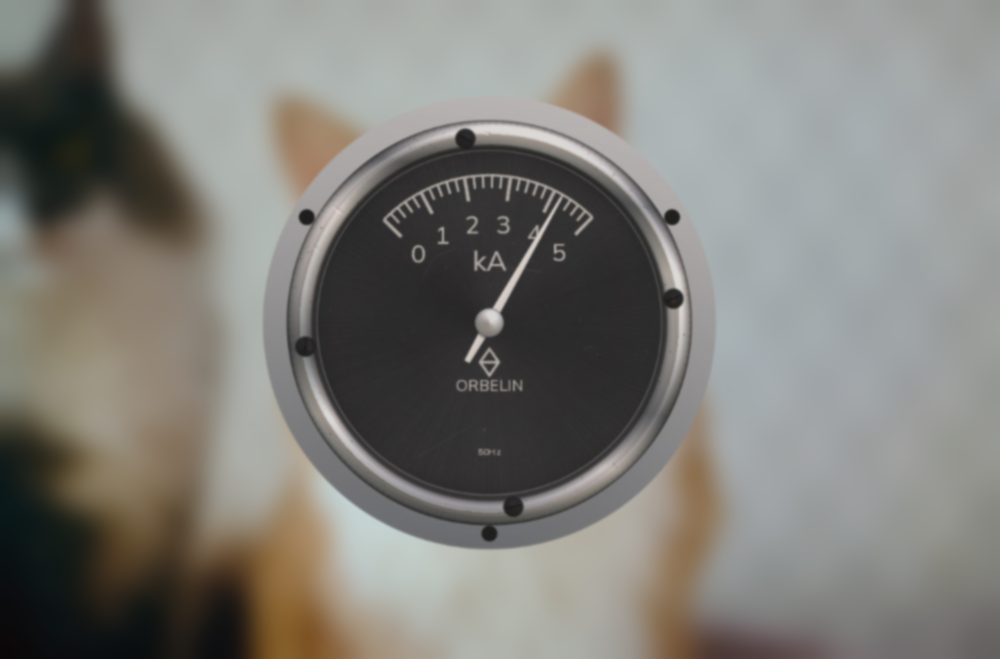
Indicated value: 4.2 kA
